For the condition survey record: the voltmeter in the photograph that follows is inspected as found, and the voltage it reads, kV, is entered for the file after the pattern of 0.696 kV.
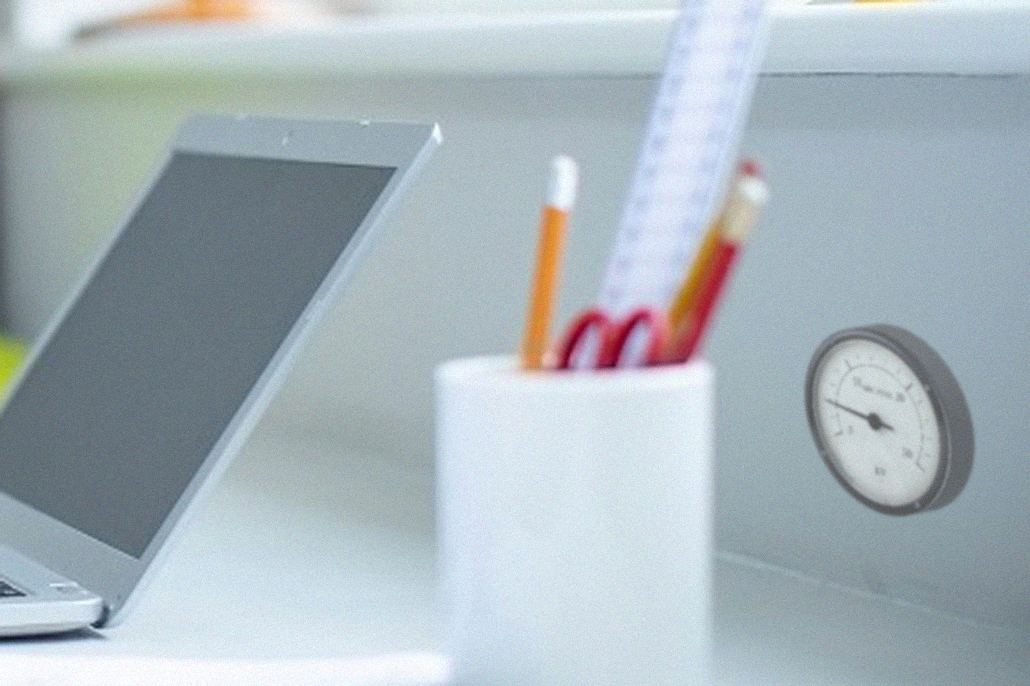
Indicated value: 4 kV
